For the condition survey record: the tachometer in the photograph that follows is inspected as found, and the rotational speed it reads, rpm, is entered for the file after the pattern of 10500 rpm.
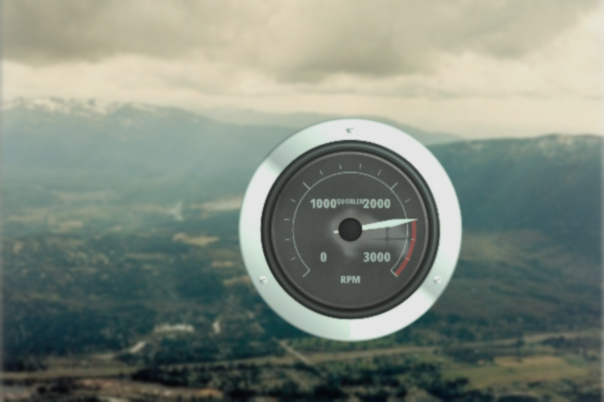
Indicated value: 2400 rpm
